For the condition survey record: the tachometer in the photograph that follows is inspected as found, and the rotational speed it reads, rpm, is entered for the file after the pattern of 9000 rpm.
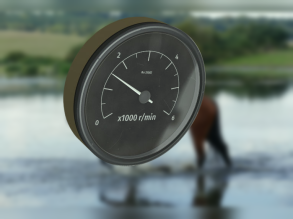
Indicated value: 1500 rpm
